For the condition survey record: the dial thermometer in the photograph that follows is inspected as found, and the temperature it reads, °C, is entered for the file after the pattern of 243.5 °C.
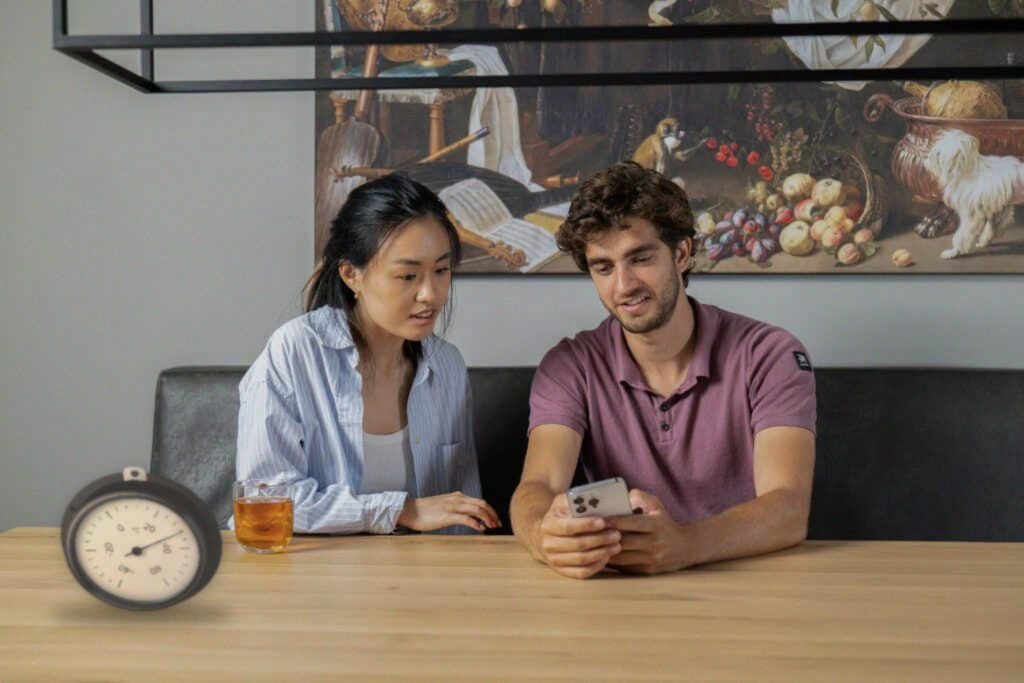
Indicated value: 32 °C
